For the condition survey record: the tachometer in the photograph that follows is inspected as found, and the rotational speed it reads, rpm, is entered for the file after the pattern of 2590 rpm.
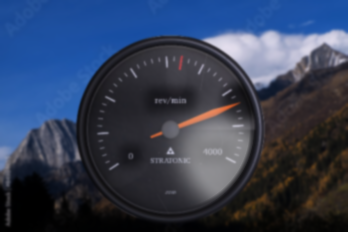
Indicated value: 3200 rpm
